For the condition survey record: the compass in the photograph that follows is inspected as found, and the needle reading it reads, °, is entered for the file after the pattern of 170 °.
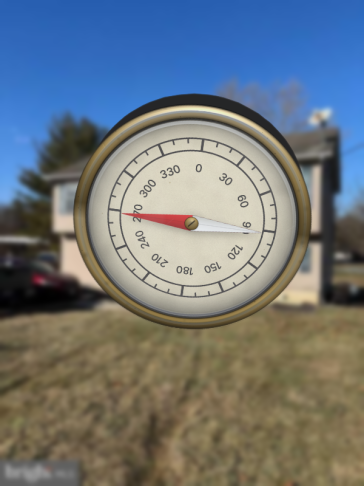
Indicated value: 270 °
